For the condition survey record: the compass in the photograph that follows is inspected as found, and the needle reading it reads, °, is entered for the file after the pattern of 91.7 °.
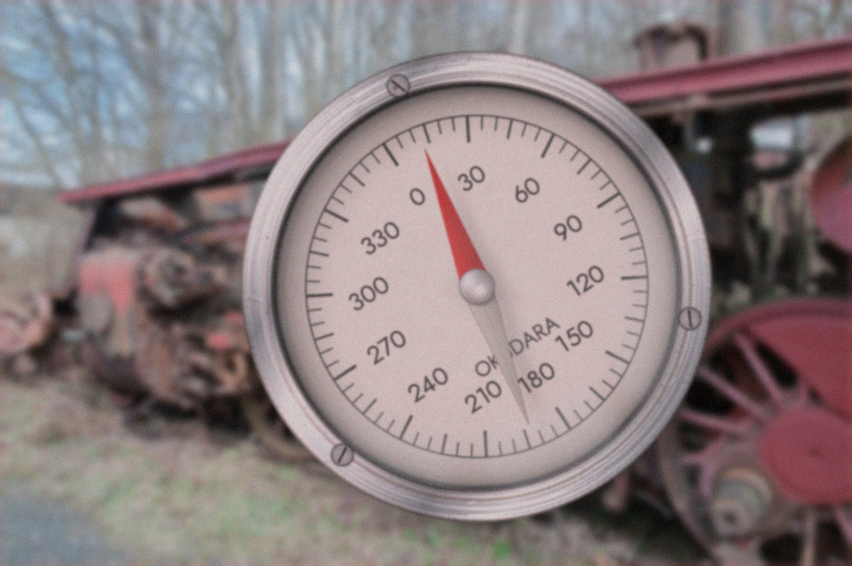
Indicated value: 12.5 °
